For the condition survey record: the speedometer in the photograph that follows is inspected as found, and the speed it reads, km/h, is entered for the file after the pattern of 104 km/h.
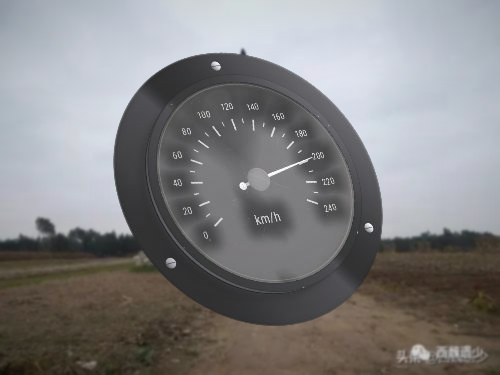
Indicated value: 200 km/h
